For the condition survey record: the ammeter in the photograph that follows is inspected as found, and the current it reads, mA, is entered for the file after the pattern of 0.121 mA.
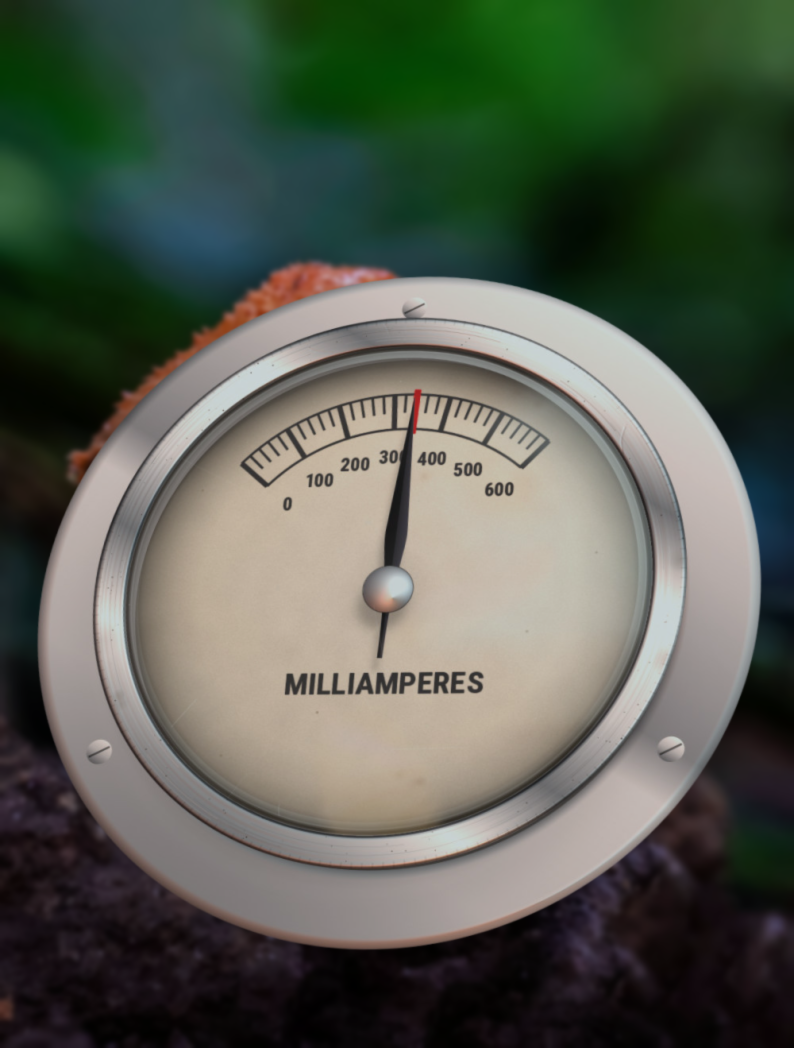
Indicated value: 340 mA
